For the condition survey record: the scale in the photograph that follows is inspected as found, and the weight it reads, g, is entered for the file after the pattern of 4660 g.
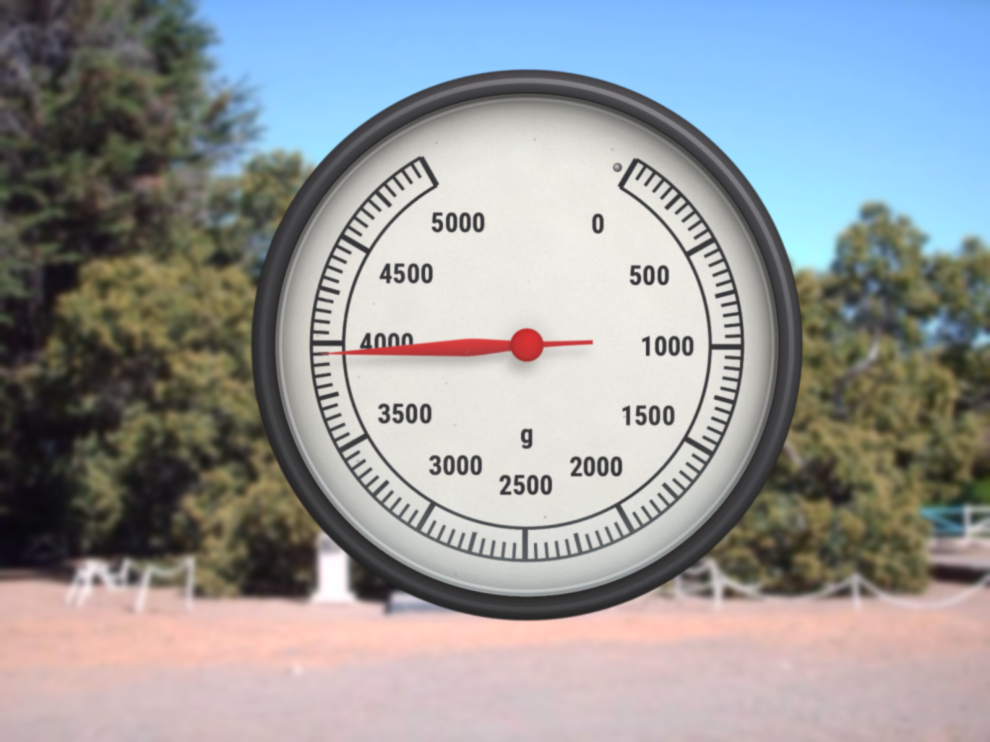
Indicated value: 3950 g
